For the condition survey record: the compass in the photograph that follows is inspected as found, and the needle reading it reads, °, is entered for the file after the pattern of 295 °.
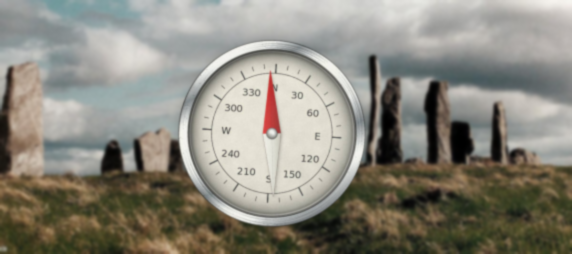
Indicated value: 355 °
